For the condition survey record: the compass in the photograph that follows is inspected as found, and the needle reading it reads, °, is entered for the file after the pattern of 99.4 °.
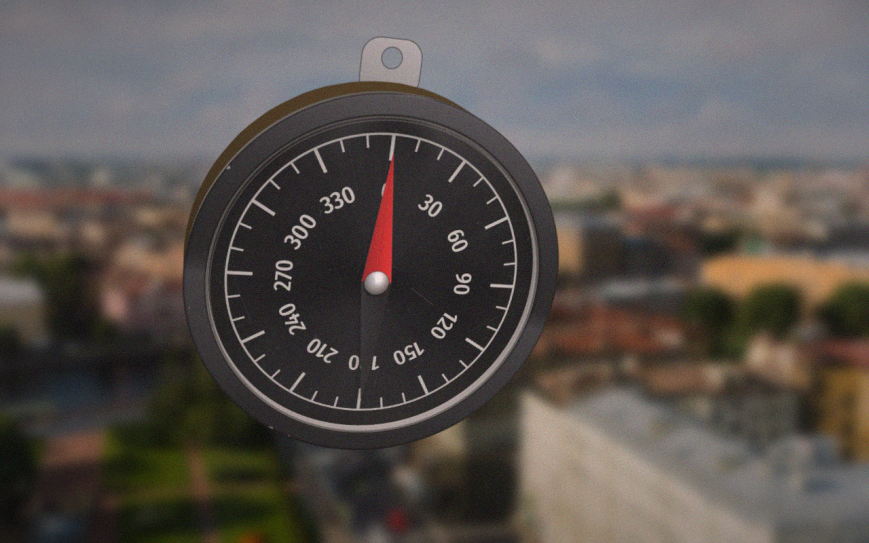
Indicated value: 0 °
